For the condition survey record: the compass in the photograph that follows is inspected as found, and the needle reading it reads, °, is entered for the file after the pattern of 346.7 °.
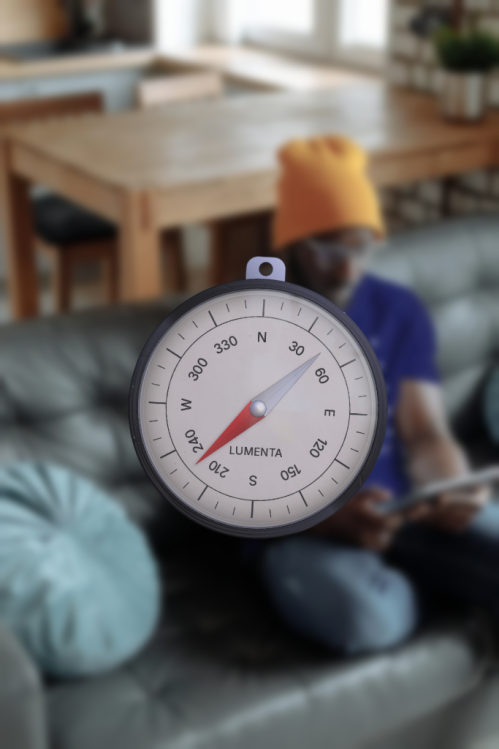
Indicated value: 225 °
